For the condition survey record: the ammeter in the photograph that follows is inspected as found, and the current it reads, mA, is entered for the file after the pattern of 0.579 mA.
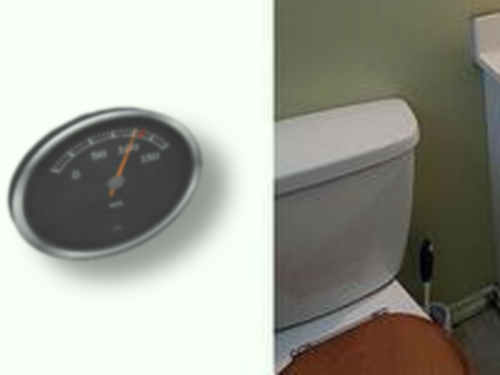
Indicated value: 100 mA
